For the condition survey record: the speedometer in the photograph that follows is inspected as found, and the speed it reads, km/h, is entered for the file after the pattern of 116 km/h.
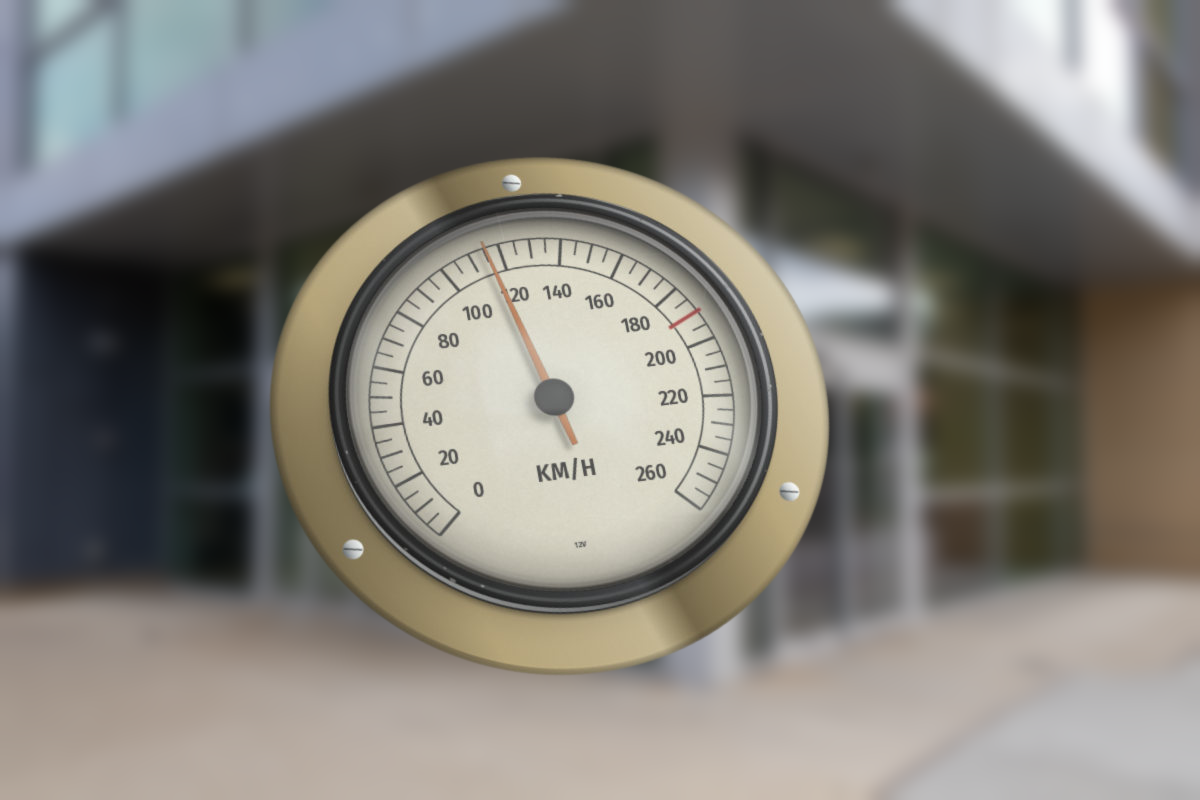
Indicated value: 115 km/h
